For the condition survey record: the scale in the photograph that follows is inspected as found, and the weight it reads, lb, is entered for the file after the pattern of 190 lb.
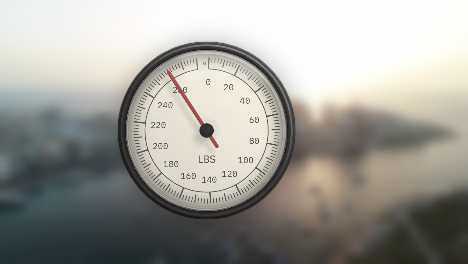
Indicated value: 260 lb
